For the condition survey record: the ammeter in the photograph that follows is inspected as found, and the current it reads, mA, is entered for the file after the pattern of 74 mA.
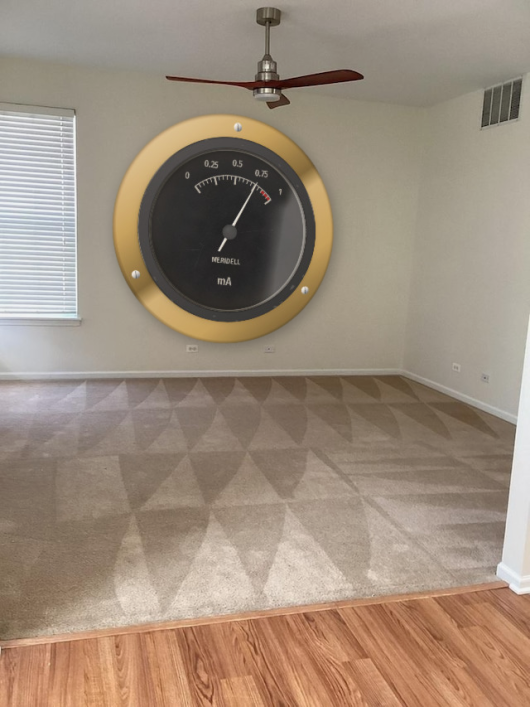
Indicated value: 0.75 mA
